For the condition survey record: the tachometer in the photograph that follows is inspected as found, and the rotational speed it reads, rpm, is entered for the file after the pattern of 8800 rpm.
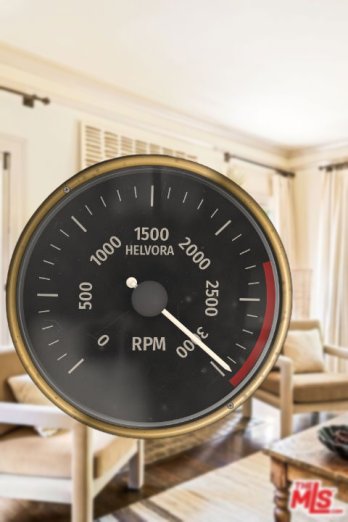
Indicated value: 2950 rpm
